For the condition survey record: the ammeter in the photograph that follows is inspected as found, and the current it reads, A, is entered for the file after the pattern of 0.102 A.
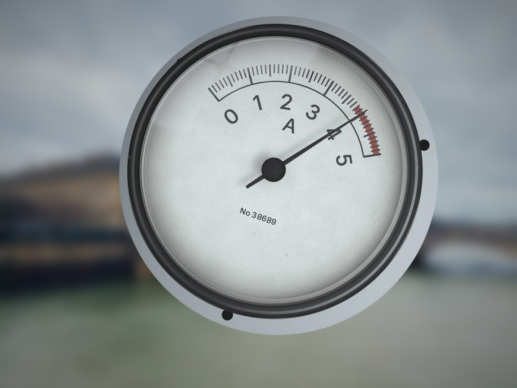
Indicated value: 4 A
